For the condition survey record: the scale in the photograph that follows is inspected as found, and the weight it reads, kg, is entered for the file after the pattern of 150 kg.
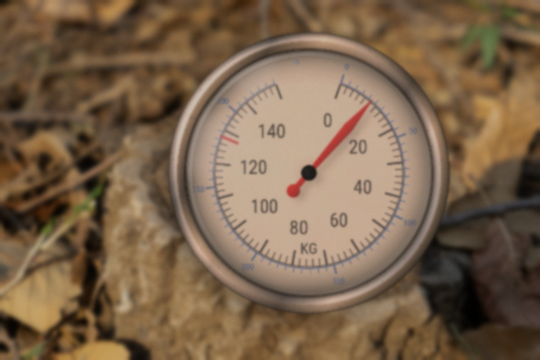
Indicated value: 10 kg
